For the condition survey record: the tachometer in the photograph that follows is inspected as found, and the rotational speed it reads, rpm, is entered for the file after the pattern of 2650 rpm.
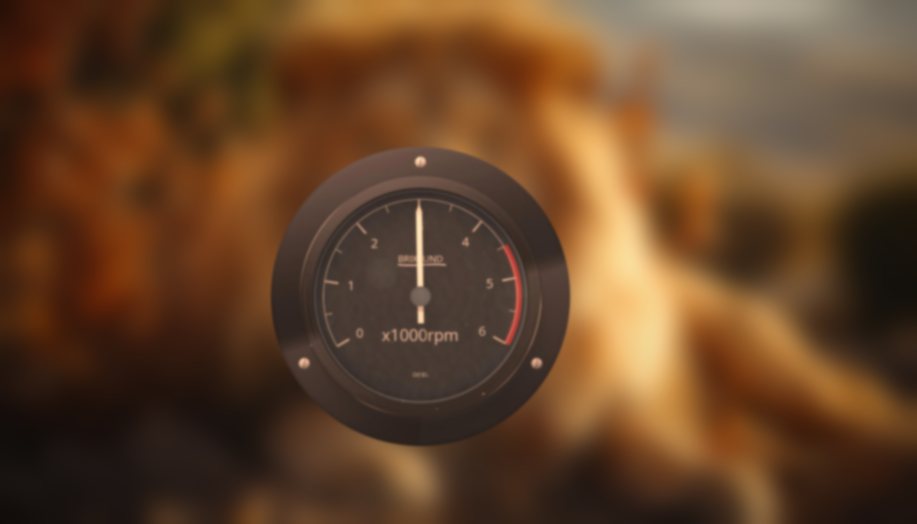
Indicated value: 3000 rpm
